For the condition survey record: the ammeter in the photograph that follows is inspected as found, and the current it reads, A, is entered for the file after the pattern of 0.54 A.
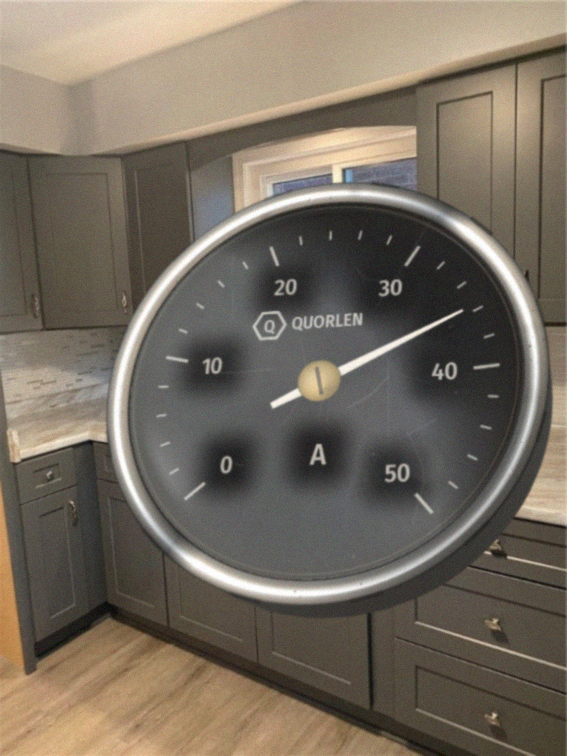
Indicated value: 36 A
